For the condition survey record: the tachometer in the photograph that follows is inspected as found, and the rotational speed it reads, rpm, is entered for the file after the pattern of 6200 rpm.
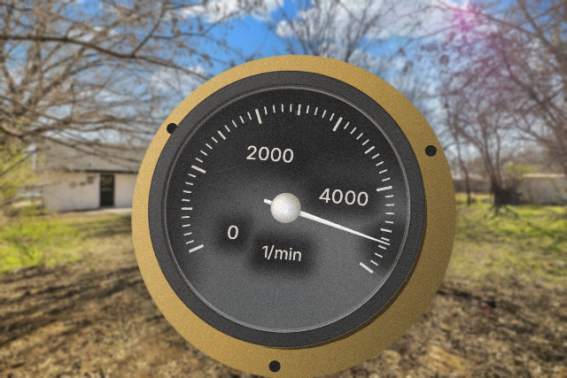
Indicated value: 4650 rpm
